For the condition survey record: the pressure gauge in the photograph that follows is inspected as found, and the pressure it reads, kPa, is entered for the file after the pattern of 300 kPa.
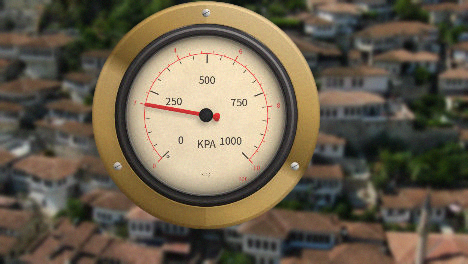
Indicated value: 200 kPa
